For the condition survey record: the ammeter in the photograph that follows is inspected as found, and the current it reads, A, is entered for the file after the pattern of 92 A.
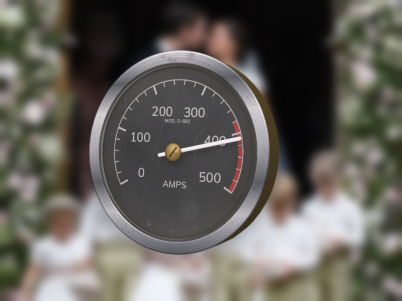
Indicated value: 410 A
